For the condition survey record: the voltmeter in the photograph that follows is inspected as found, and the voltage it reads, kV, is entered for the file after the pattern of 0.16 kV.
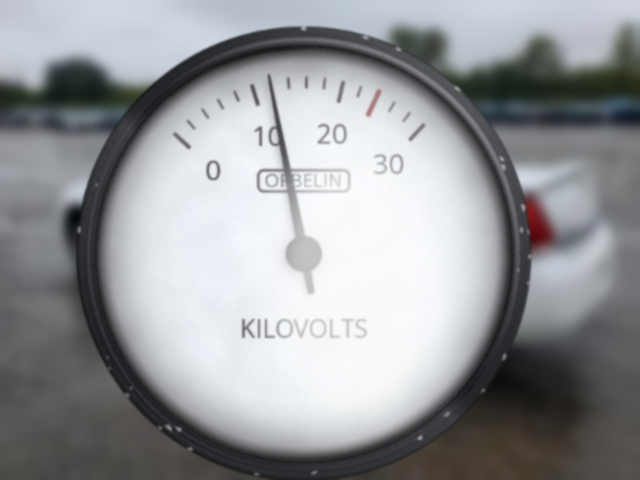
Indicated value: 12 kV
